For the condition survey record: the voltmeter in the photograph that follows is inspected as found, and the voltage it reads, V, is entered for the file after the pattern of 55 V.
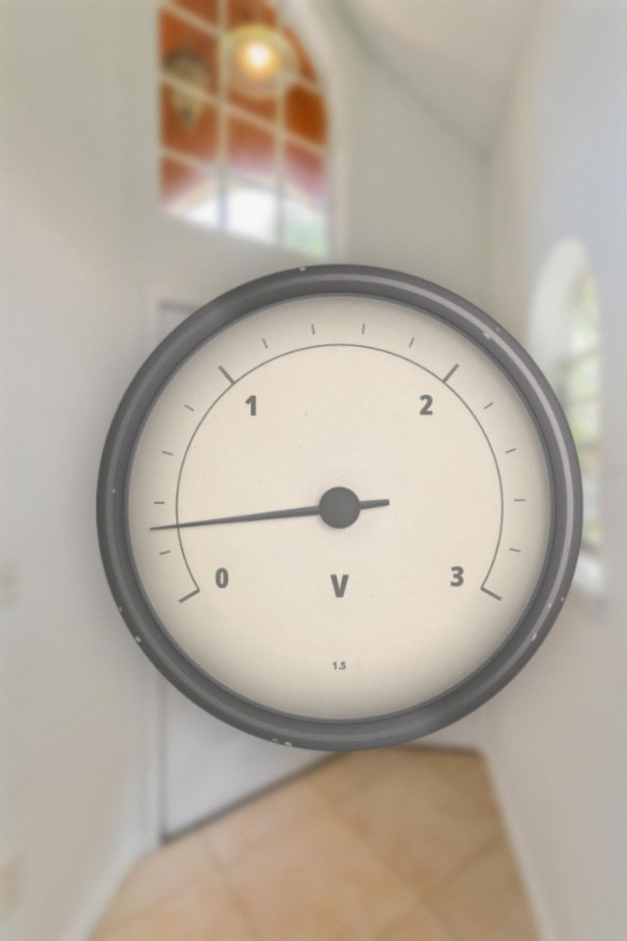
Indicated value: 0.3 V
